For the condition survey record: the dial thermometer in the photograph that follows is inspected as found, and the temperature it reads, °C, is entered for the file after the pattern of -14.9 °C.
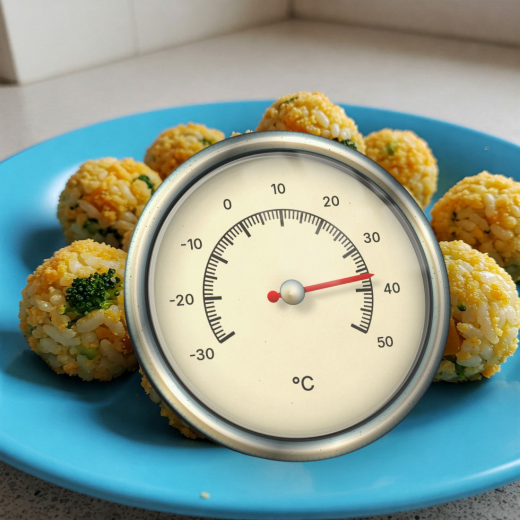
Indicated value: 37 °C
